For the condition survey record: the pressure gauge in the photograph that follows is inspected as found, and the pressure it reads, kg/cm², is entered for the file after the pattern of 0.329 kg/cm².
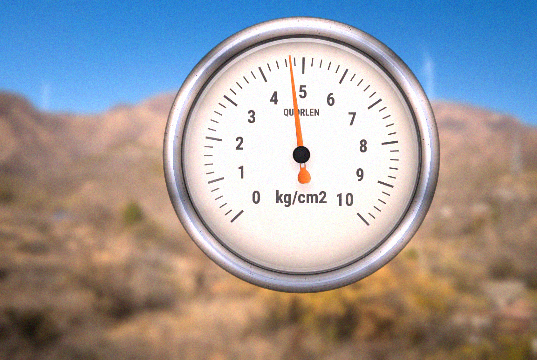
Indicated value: 4.7 kg/cm²
